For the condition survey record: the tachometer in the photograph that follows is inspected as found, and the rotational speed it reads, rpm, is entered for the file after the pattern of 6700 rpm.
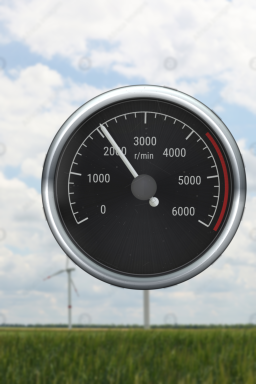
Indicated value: 2100 rpm
